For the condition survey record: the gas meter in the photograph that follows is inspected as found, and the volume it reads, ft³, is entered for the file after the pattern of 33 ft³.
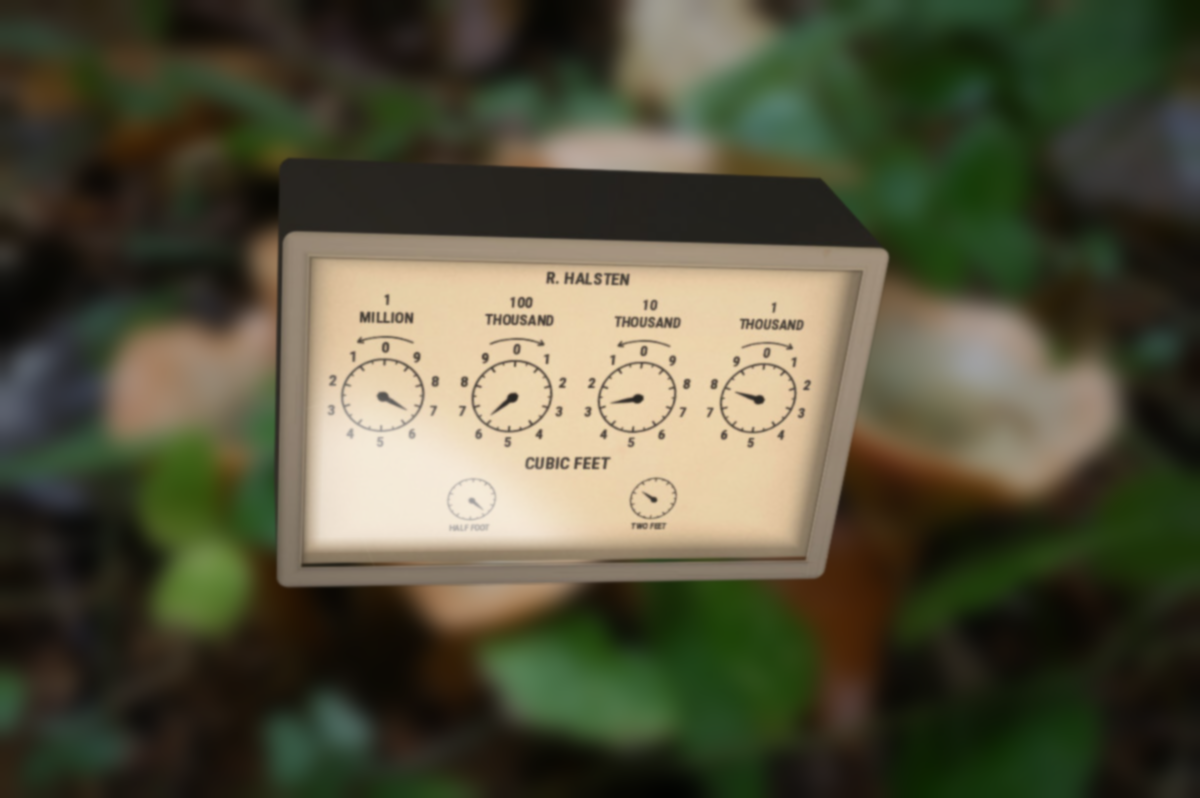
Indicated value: 662800 ft³
